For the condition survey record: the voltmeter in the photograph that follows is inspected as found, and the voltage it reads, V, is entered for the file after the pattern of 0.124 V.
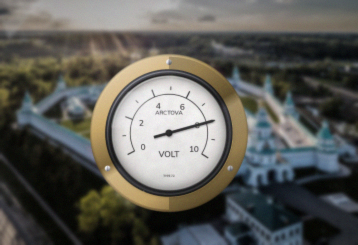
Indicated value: 8 V
